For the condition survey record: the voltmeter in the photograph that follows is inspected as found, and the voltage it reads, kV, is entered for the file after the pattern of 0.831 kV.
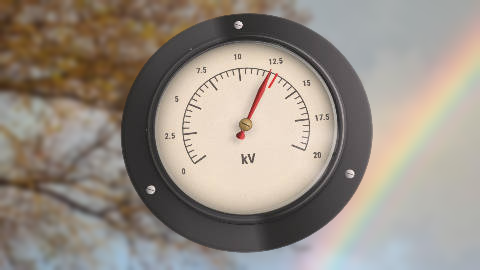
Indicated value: 12.5 kV
